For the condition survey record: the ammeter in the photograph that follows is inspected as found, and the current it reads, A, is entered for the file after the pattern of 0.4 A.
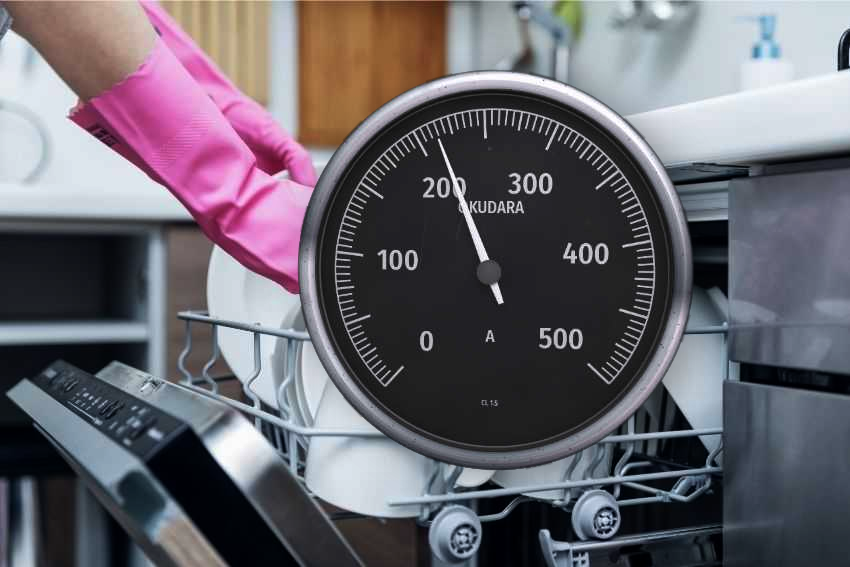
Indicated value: 215 A
